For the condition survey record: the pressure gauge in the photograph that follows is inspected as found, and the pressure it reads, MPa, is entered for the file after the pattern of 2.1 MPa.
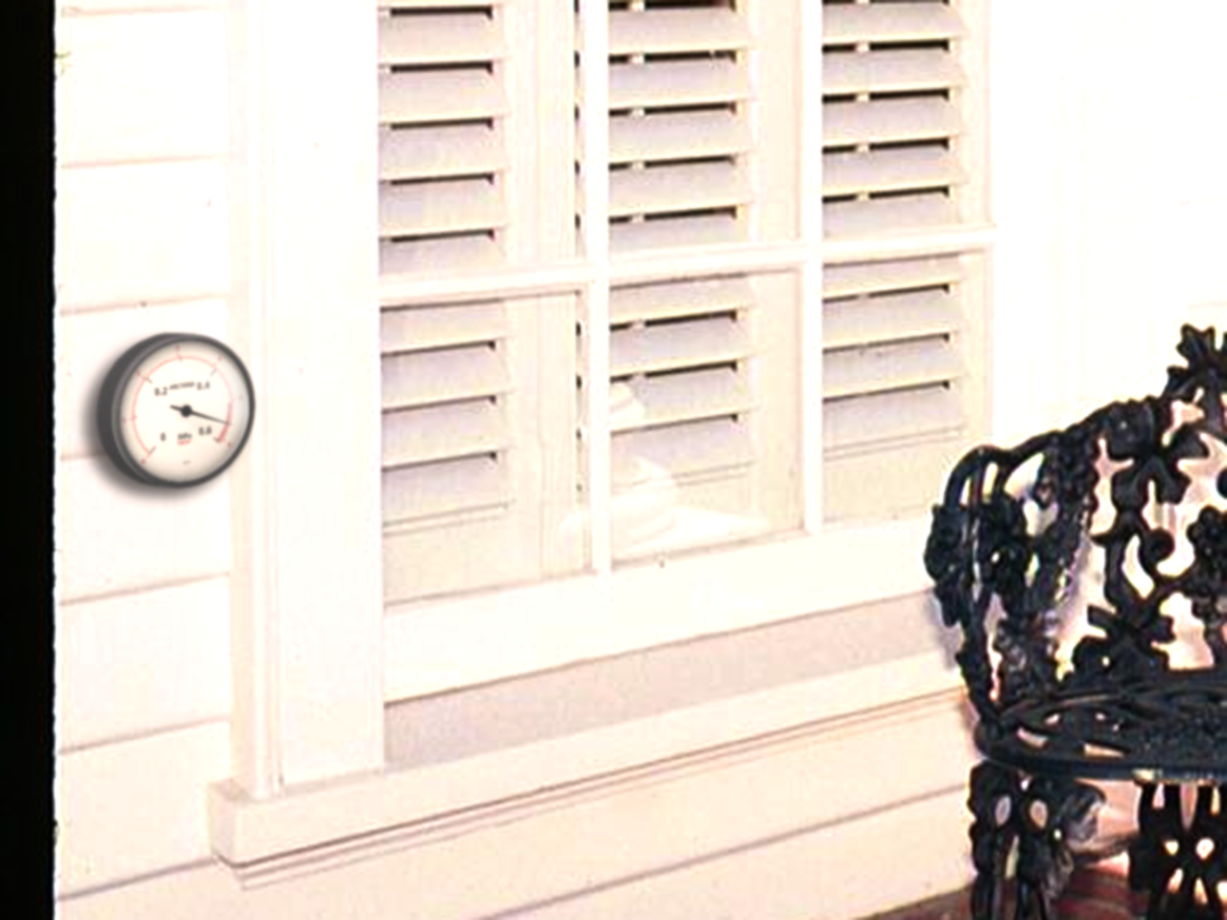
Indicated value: 0.55 MPa
